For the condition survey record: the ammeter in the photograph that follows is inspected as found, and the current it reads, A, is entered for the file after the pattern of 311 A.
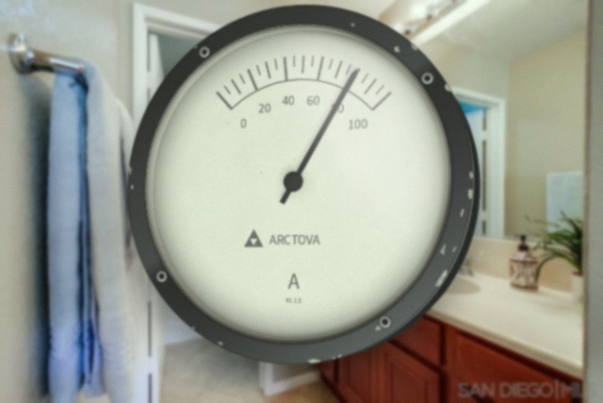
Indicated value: 80 A
